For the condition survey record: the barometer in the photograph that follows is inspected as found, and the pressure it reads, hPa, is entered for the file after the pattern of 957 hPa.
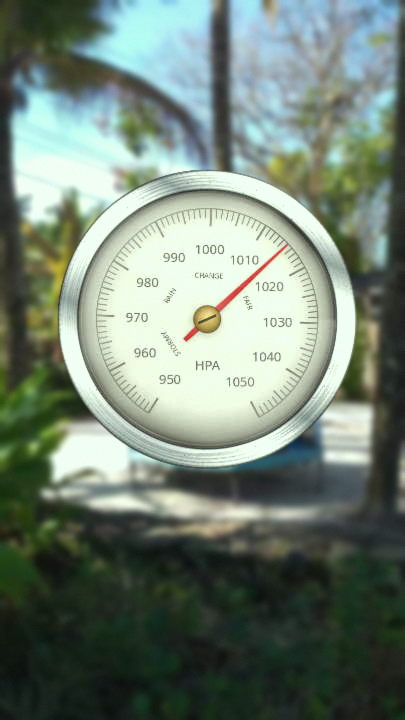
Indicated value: 1015 hPa
